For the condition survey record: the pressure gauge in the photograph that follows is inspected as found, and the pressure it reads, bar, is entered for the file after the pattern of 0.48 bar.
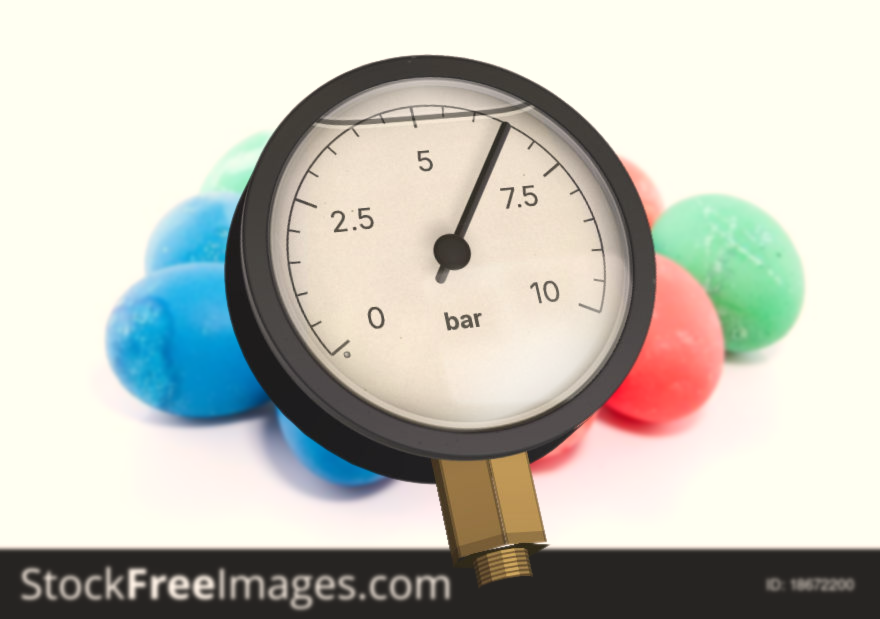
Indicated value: 6.5 bar
